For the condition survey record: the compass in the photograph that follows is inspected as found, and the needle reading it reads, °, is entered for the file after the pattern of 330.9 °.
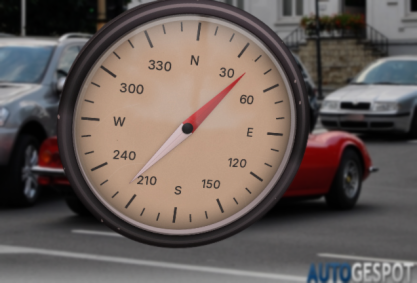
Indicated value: 40 °
